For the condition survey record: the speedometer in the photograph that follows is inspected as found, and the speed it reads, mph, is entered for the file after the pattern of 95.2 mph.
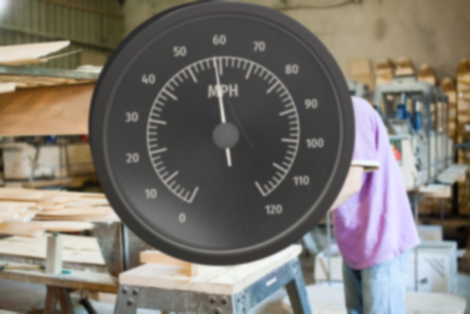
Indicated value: 58 mph
